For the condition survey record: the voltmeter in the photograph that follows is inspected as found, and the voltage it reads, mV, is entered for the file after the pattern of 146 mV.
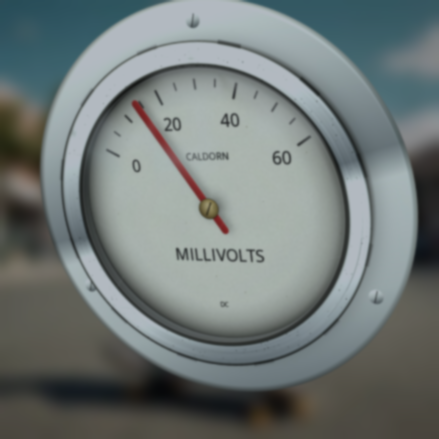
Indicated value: 15 mV
